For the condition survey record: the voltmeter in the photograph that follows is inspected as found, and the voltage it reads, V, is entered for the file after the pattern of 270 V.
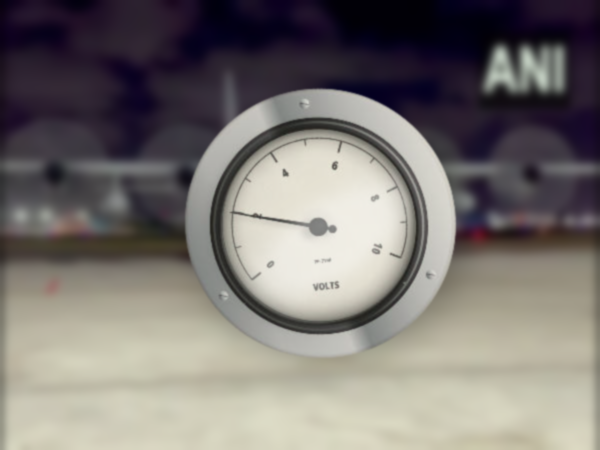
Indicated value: 2 V
